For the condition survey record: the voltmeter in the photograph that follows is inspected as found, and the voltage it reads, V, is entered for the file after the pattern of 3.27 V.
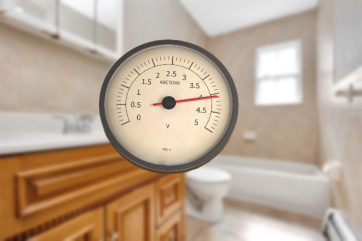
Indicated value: 4.1 V
